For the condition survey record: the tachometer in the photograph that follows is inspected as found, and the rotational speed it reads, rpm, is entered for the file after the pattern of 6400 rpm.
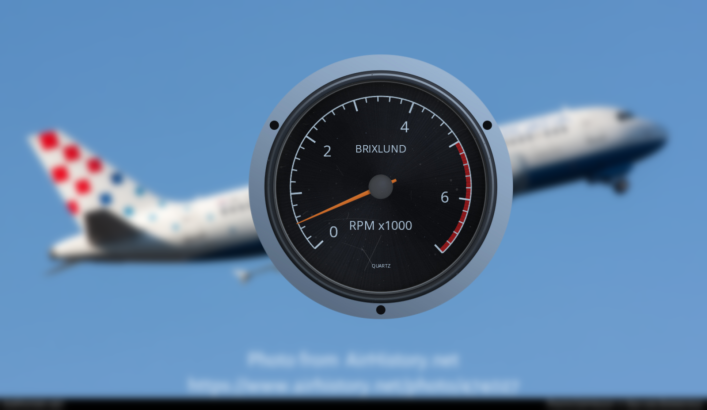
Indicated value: 500 rpm
